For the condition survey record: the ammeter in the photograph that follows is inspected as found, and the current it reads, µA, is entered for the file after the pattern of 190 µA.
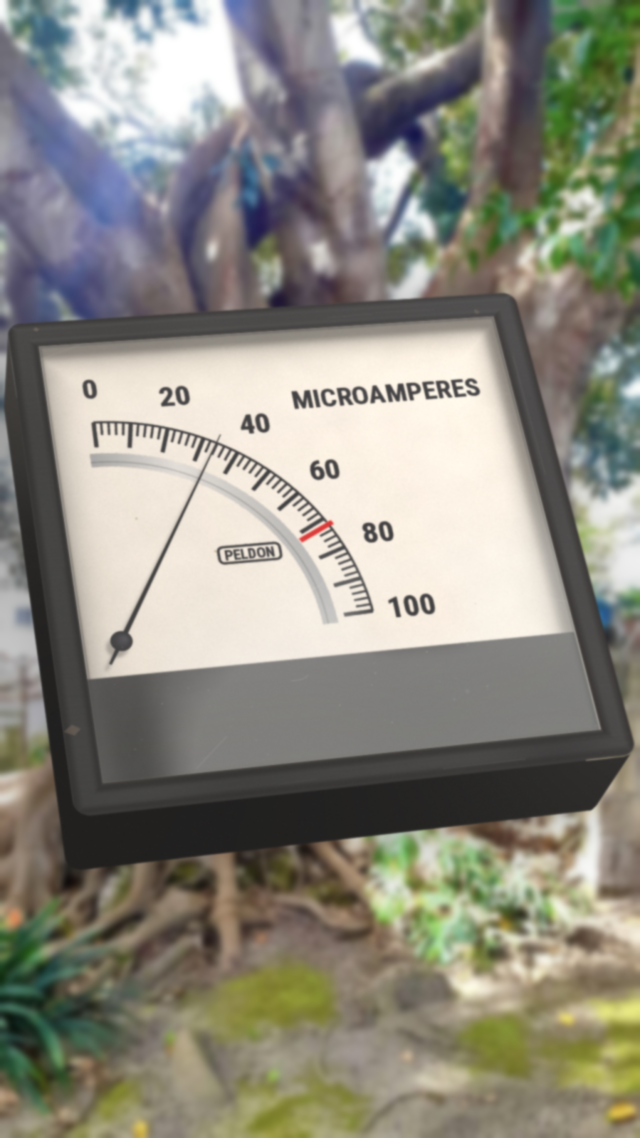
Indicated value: 34 µA
